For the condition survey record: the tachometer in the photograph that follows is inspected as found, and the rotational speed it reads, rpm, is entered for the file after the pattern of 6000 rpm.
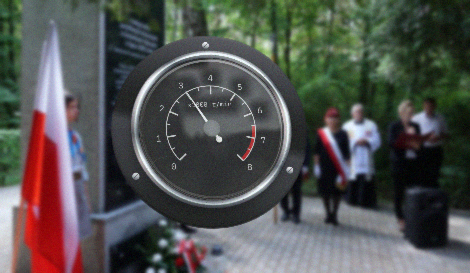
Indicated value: 3000 rpm
